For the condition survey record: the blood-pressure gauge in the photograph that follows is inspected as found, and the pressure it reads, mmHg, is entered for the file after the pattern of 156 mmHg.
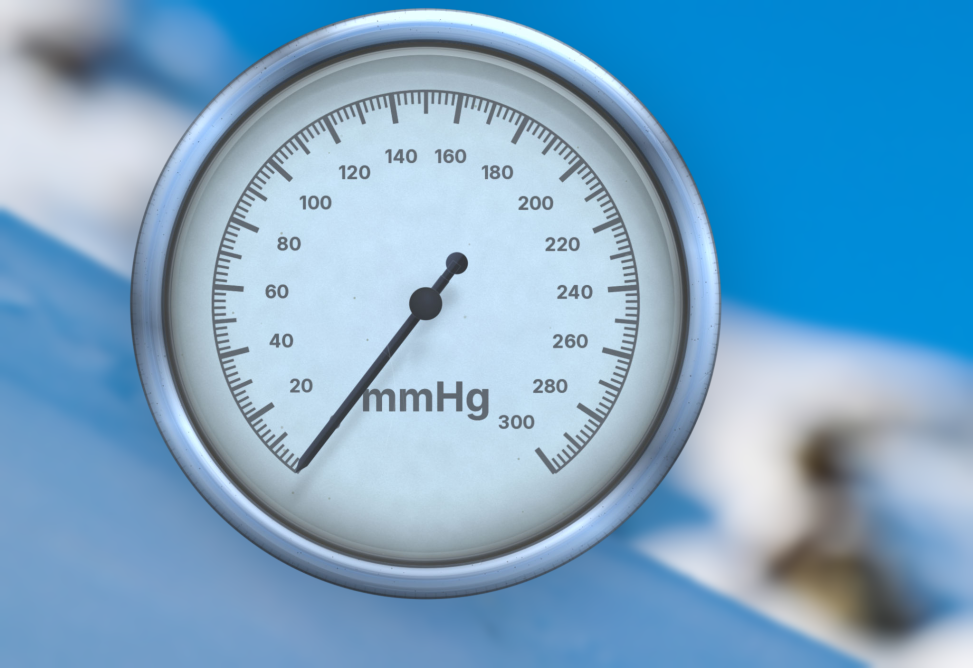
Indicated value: 0 mmHg
